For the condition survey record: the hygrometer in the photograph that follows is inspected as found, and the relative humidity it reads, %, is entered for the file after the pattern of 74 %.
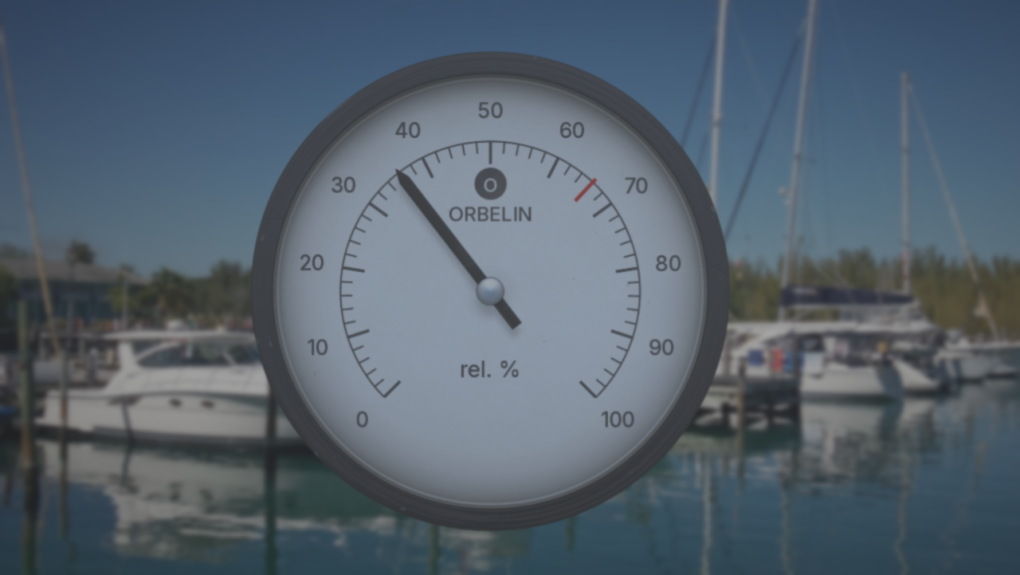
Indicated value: 36 %
